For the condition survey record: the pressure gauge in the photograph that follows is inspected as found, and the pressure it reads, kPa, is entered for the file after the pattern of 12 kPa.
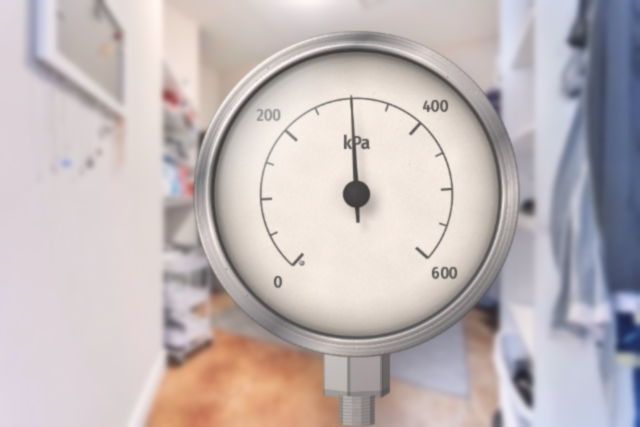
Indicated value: 300 kPa
